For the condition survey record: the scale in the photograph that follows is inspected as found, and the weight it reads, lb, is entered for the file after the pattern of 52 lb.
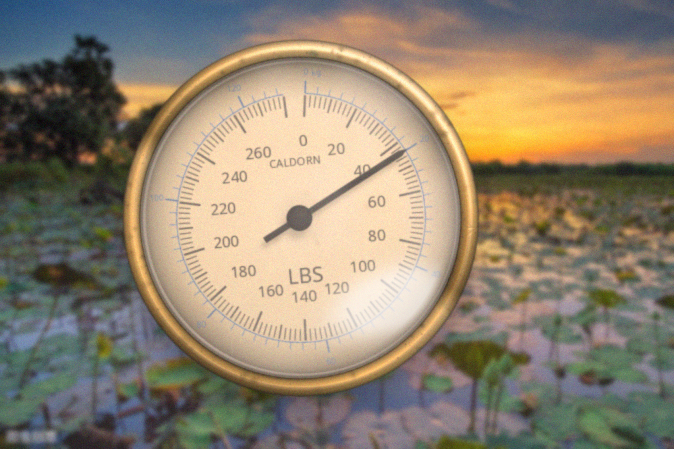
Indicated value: 44 lb
